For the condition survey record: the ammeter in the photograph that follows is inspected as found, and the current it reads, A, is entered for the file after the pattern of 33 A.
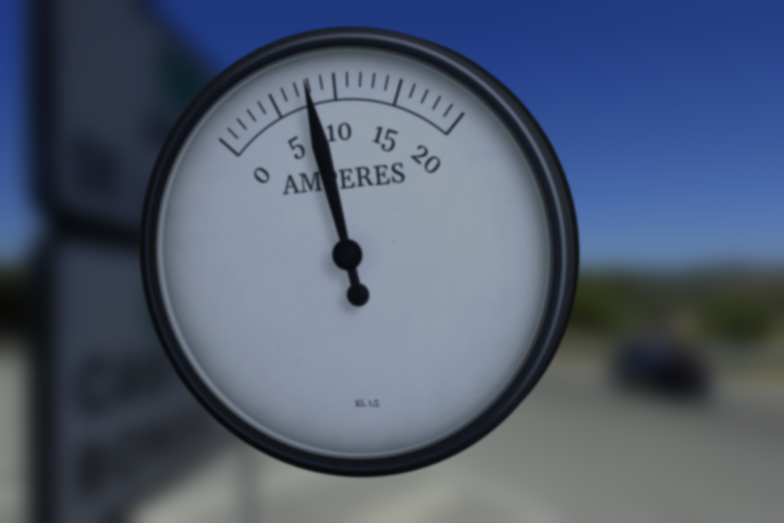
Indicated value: 8 A
